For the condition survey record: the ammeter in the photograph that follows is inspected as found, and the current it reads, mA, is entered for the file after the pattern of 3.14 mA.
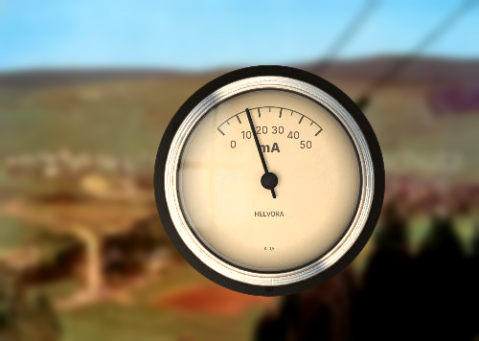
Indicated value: 15 mA
